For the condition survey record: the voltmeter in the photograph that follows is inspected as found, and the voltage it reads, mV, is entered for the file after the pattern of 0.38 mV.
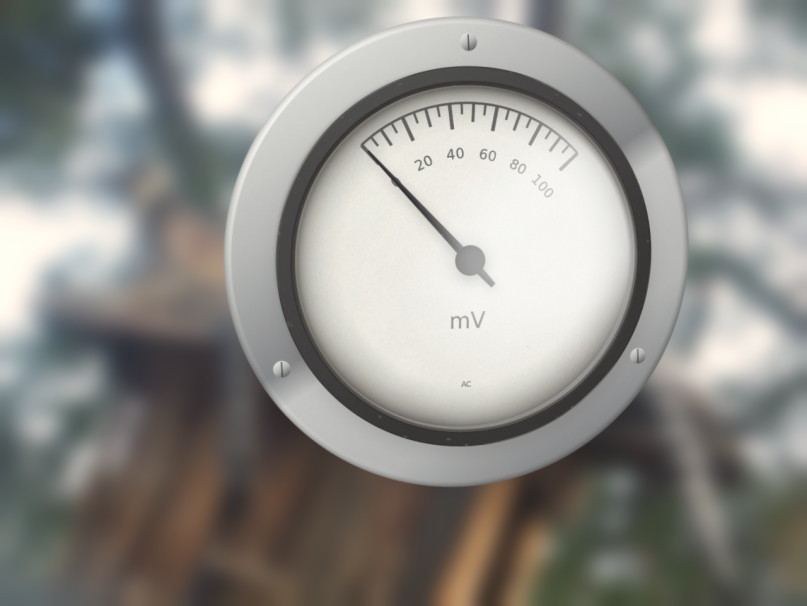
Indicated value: 0 mV
